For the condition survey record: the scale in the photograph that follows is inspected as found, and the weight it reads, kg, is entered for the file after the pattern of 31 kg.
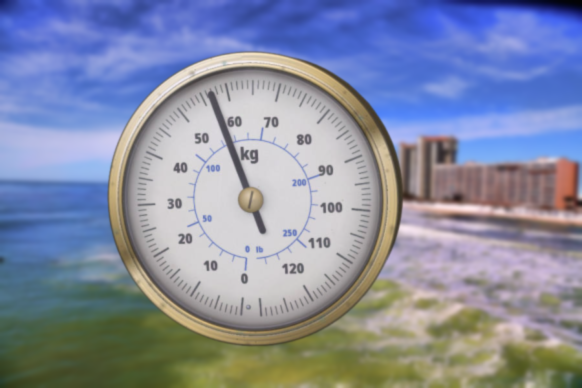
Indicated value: 57 kg
